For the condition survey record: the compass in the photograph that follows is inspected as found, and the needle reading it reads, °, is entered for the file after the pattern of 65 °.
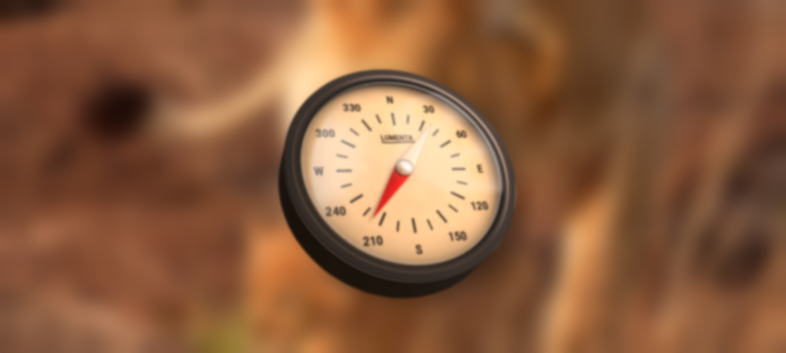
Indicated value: 217.5 °
